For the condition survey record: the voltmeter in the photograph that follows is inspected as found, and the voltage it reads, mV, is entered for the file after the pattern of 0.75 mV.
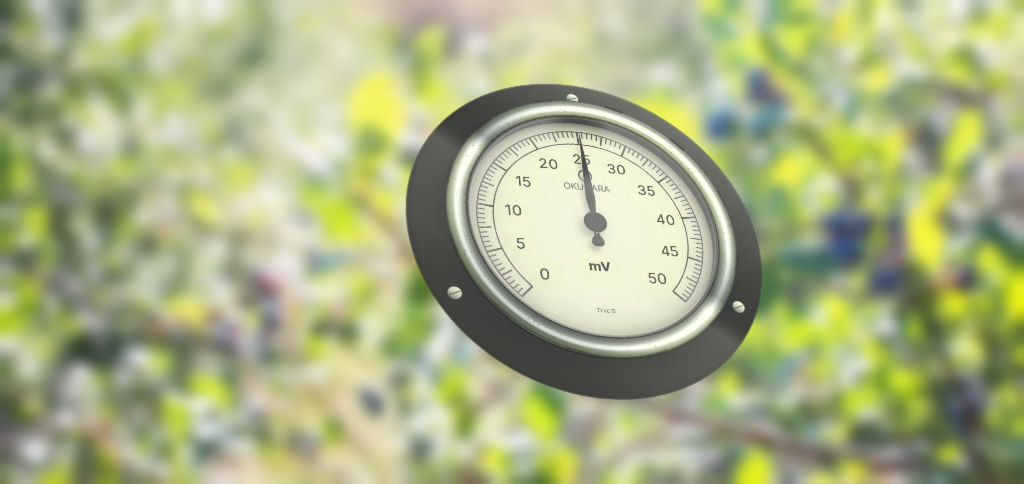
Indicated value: 25 mV
